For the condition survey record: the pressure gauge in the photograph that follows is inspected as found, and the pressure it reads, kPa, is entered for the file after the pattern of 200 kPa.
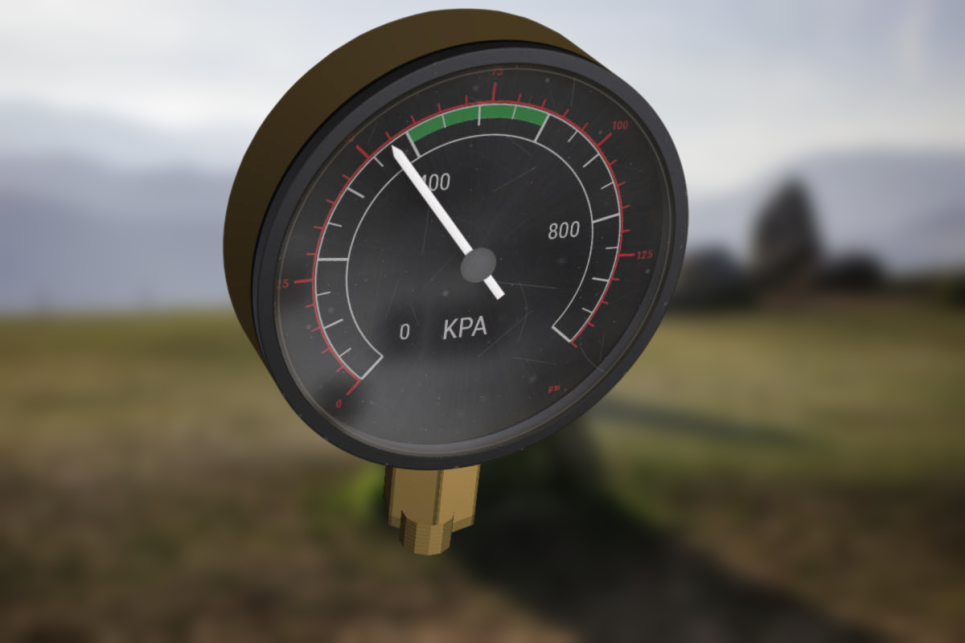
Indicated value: 375 kPa
